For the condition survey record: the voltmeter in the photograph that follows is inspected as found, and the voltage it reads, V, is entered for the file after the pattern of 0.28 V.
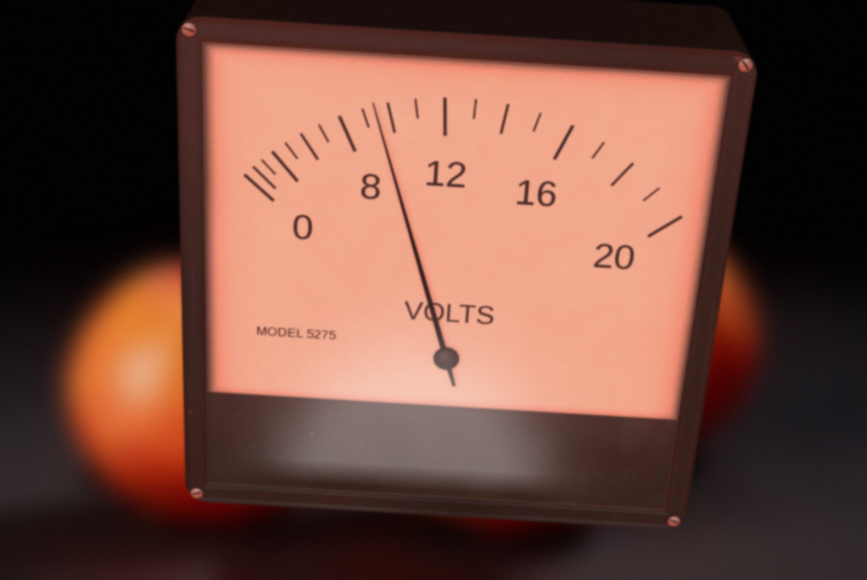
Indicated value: 9.5 V
